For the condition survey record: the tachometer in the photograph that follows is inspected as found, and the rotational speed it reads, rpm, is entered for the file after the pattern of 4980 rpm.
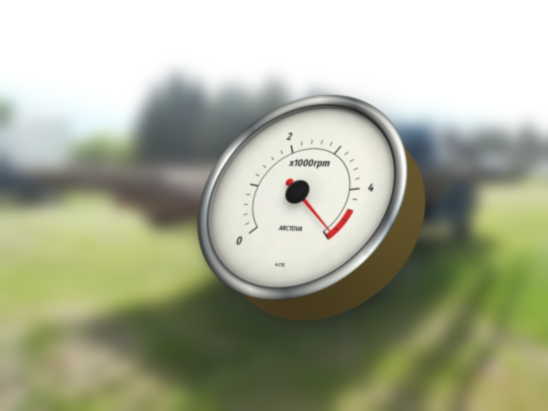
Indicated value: 4900 rpm
